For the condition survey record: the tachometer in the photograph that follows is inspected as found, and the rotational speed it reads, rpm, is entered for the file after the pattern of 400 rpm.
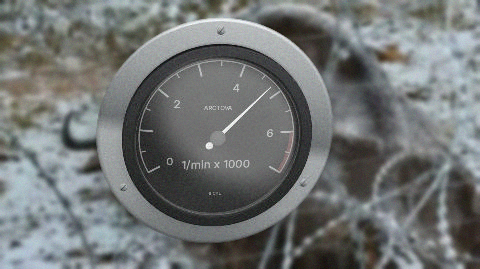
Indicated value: 4750 rpm
